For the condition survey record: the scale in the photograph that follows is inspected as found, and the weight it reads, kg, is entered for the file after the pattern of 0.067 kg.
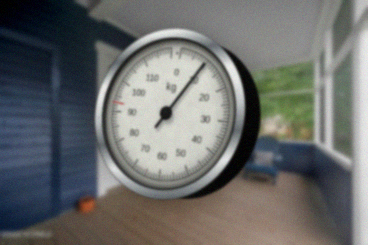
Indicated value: 10 kg
